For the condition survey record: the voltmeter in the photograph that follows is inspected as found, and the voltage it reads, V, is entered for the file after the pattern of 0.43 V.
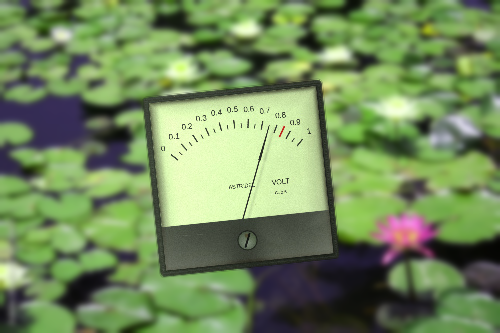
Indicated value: 0.75 V
